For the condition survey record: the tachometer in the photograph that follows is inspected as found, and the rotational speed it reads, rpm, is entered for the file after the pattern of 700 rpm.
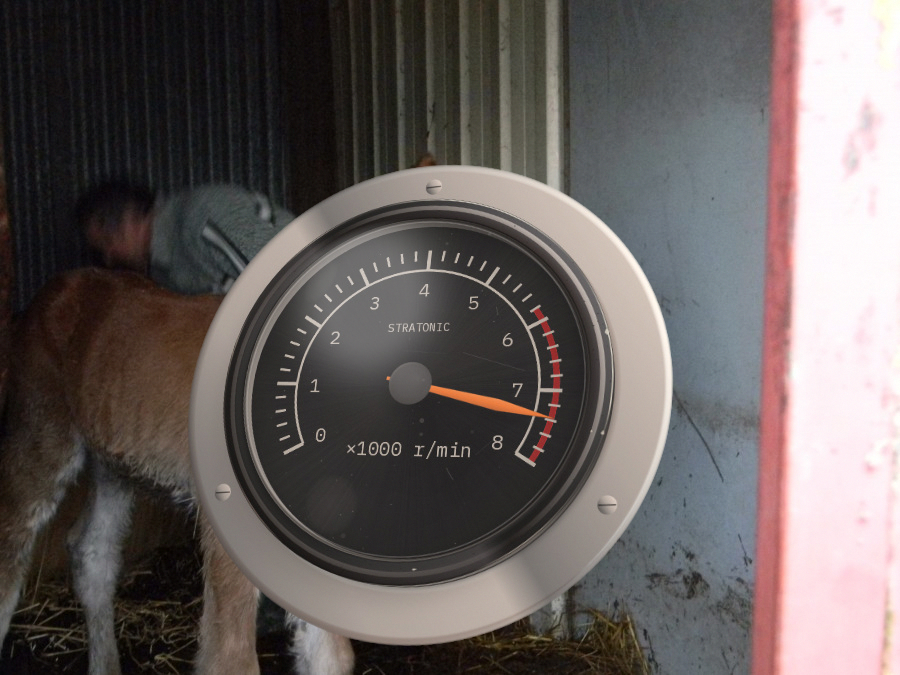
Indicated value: 7400 rpm
